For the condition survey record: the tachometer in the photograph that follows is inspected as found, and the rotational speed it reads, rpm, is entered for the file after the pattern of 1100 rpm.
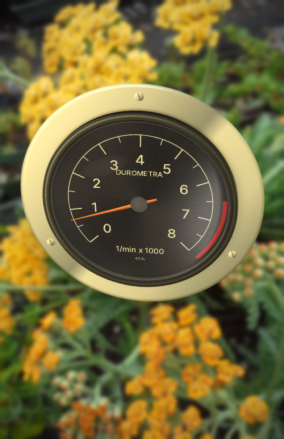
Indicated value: 750 rpm
